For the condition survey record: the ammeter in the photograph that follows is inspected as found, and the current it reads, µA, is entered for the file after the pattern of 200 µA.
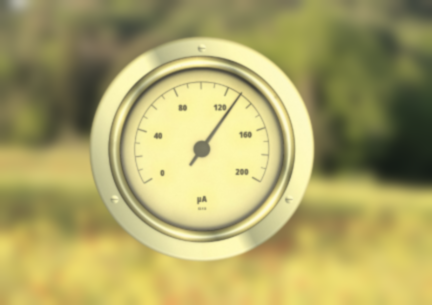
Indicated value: 130 µA
